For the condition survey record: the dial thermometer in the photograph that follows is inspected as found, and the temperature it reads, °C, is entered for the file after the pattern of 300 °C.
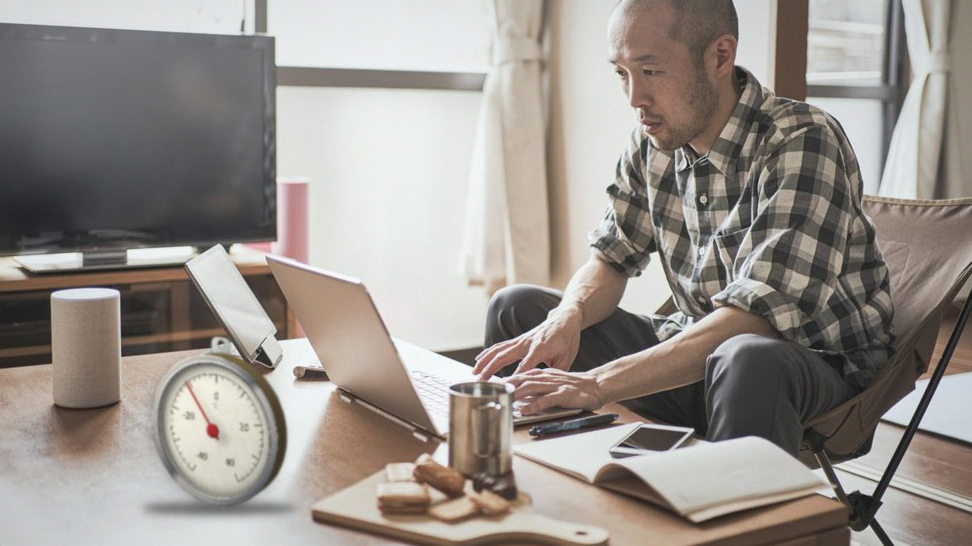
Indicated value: -10 °C
